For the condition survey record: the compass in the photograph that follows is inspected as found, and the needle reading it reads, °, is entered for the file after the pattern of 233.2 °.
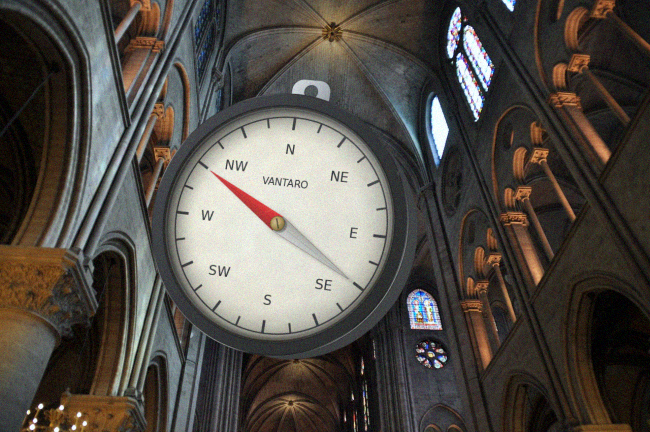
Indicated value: 300 °
